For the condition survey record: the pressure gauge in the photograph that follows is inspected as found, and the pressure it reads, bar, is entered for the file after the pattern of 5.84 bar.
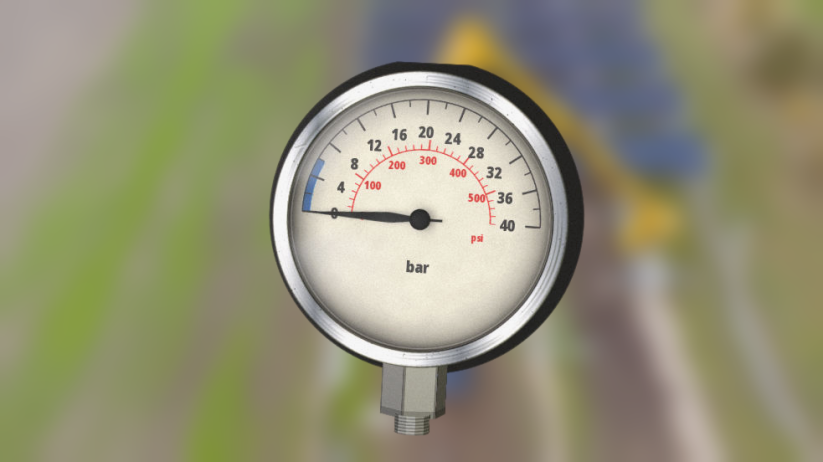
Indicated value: 0 bar
